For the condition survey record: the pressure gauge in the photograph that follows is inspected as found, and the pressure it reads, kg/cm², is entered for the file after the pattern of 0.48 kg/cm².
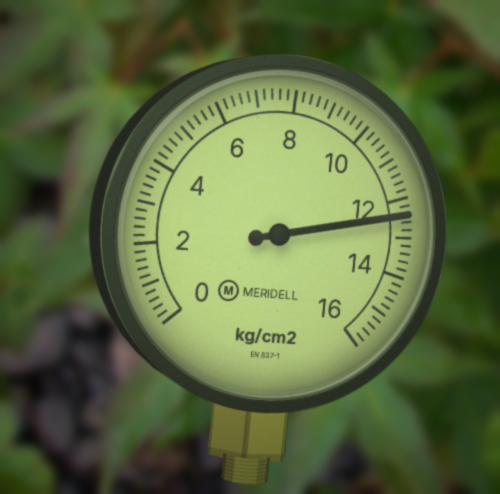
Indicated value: 12.4 kg/cm²
